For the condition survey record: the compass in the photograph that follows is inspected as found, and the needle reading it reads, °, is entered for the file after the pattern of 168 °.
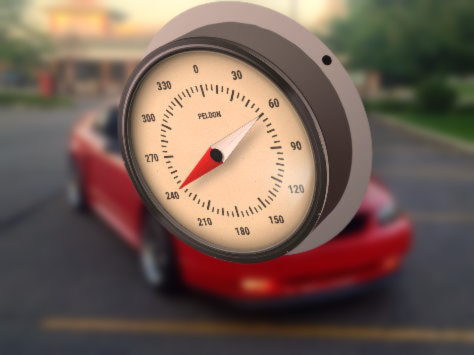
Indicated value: 240 °
